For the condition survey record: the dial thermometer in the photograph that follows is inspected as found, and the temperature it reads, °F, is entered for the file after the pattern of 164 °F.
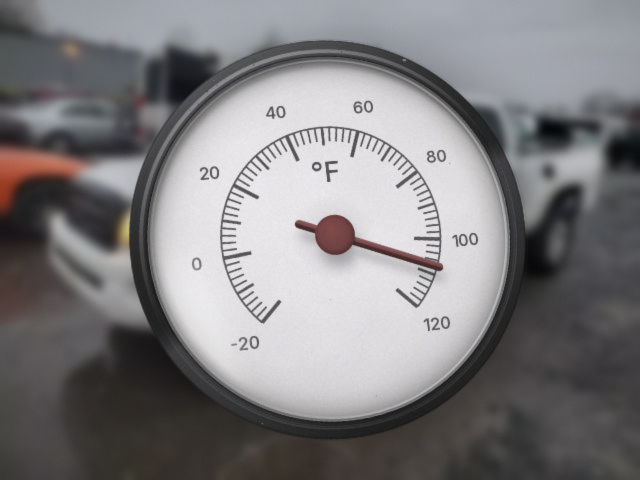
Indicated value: 108 °F
